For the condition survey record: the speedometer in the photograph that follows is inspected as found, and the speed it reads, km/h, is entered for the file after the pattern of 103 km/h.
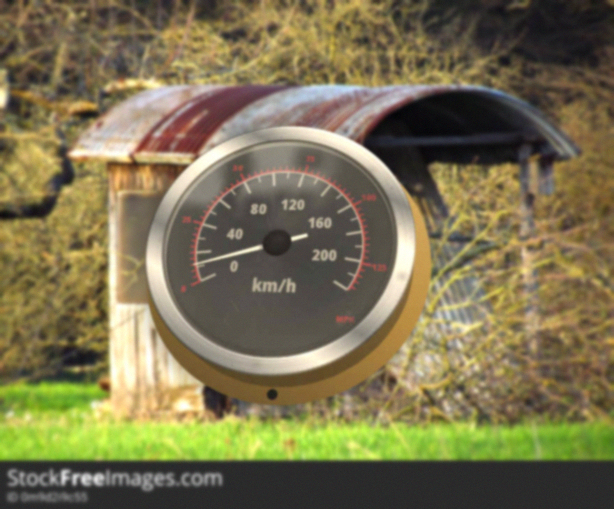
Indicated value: 10 km/h
